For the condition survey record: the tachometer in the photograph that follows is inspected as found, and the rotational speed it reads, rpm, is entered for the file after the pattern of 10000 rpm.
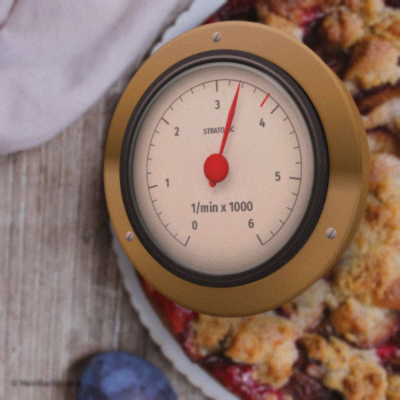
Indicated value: 3400 rpm
